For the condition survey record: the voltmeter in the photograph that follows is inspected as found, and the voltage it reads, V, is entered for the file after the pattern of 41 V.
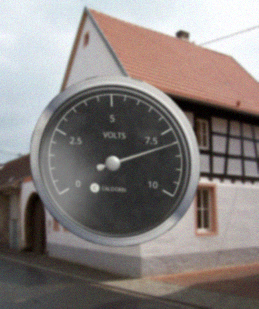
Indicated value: 8 V
